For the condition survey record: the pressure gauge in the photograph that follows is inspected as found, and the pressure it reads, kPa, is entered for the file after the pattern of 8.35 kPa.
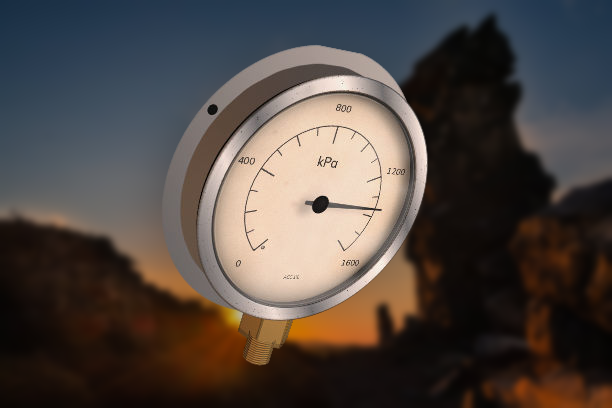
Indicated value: 1350 kPa
